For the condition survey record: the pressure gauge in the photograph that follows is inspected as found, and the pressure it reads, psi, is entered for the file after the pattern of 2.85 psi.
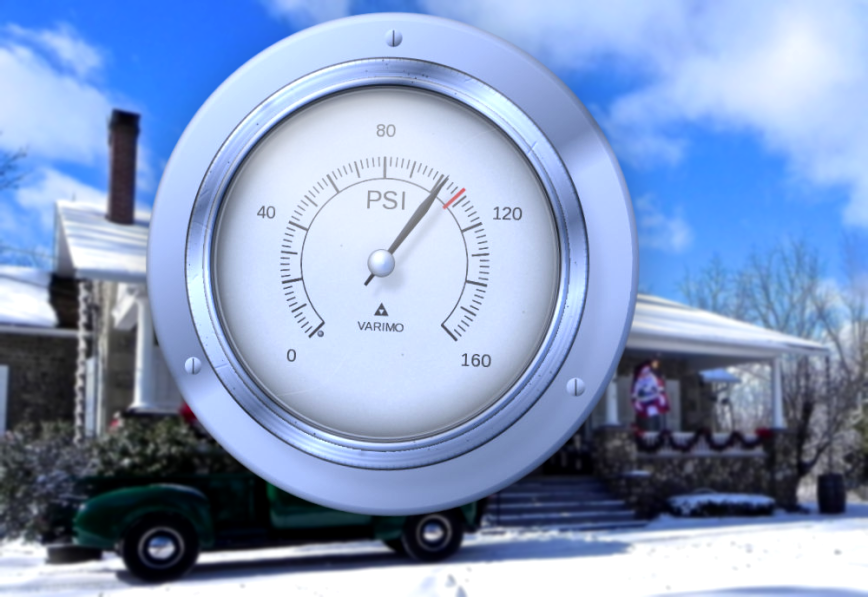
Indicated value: 102 psi
